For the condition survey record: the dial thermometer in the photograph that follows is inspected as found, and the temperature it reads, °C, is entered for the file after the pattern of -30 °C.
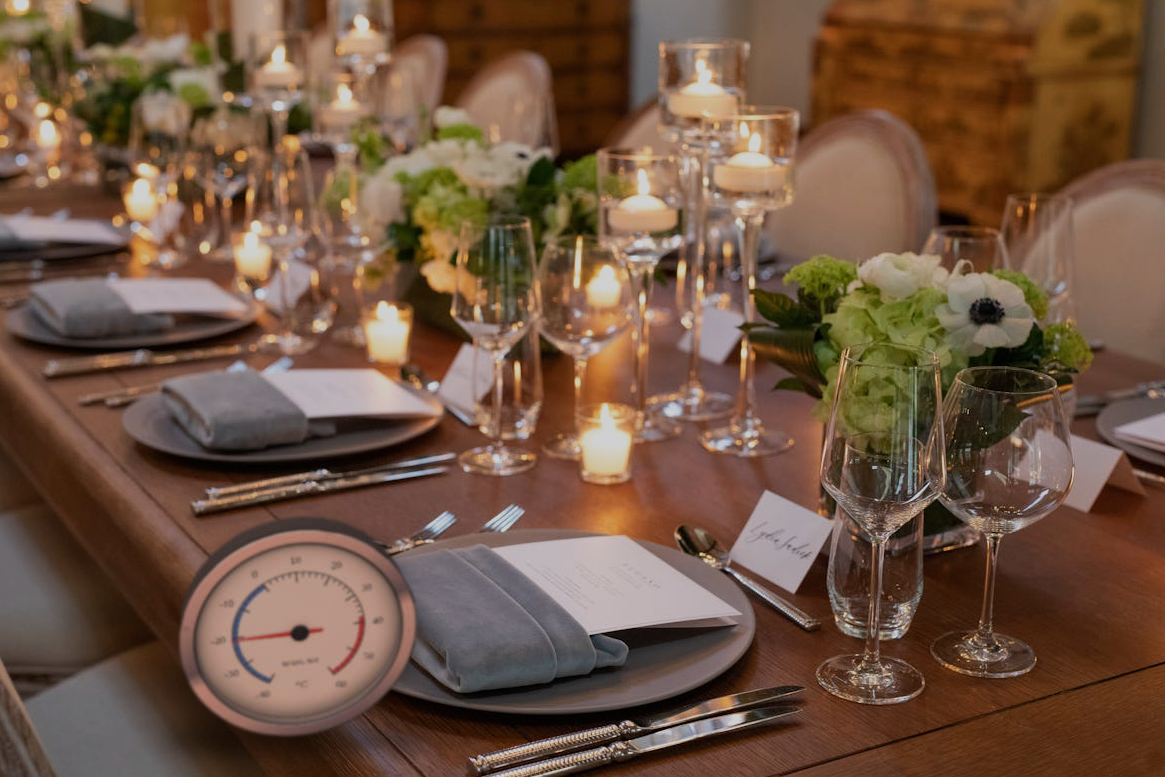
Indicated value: -20 °C
